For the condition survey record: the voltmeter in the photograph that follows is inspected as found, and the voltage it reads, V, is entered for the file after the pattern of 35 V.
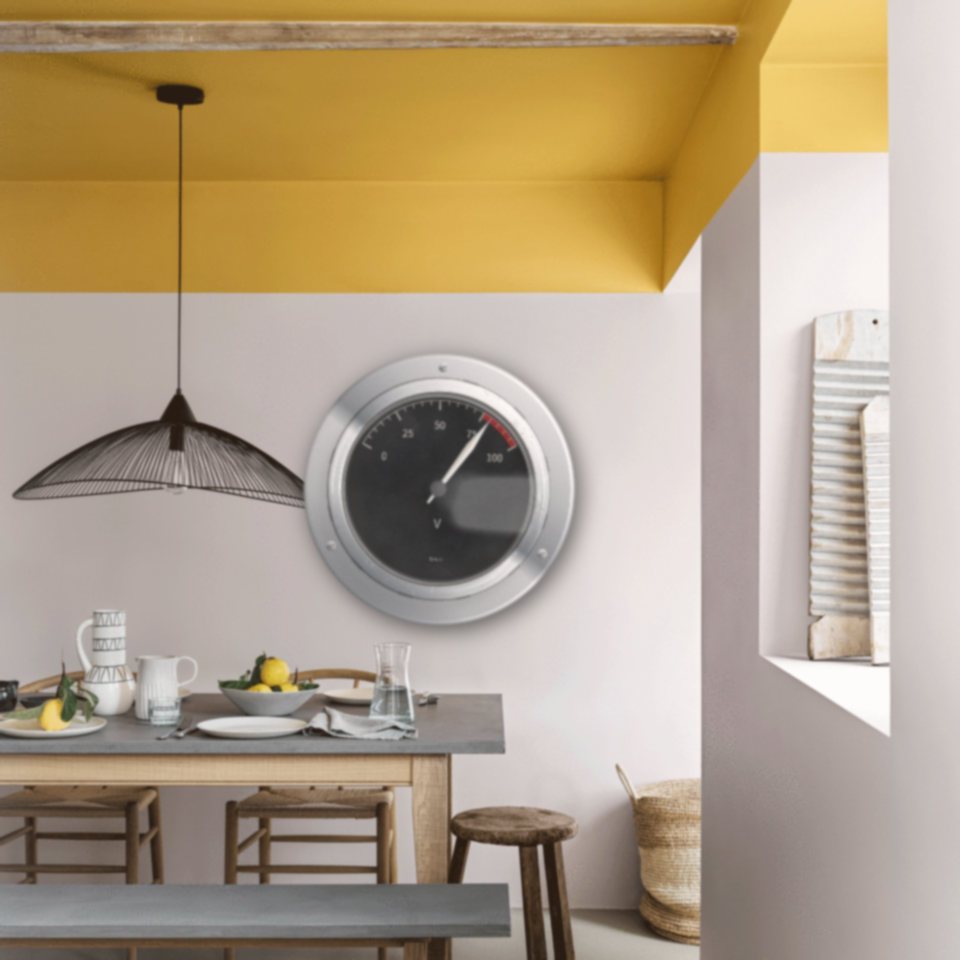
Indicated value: 80 V
